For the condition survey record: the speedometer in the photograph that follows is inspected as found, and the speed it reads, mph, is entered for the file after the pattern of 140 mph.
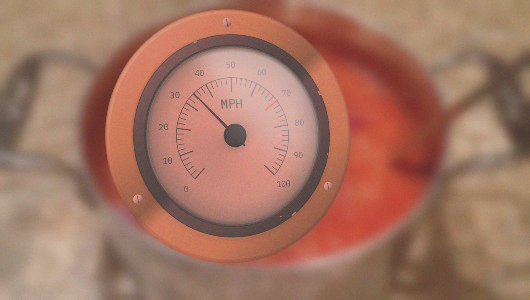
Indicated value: 34 mph
